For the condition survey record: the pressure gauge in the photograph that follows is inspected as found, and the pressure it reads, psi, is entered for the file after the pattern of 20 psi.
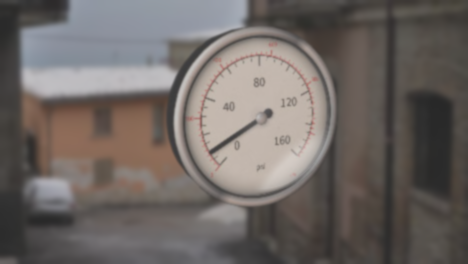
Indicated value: 10 psi
